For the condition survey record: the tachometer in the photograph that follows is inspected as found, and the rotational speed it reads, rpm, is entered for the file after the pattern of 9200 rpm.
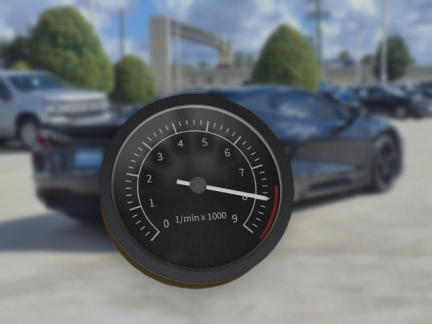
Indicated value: 8000 rpm
